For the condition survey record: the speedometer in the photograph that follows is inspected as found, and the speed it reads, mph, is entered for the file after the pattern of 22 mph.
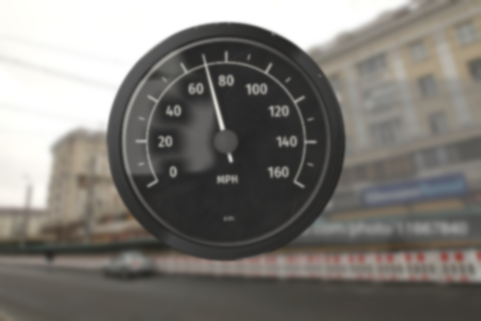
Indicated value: 70 mph
